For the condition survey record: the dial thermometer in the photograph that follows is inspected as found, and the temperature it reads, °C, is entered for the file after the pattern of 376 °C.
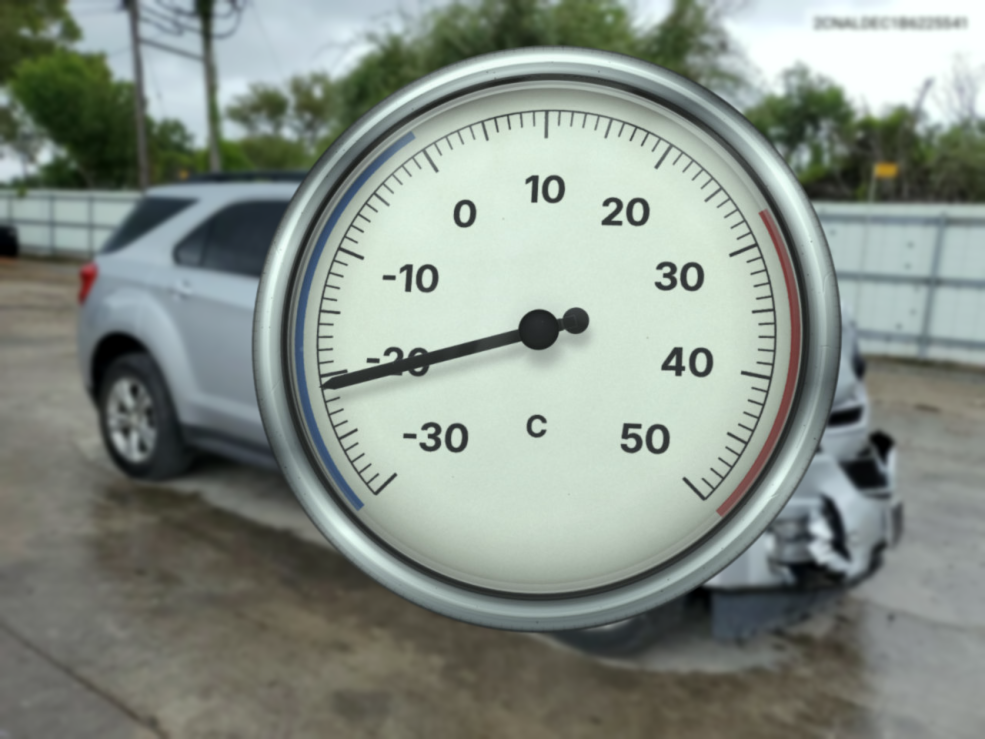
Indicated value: -21 °C
